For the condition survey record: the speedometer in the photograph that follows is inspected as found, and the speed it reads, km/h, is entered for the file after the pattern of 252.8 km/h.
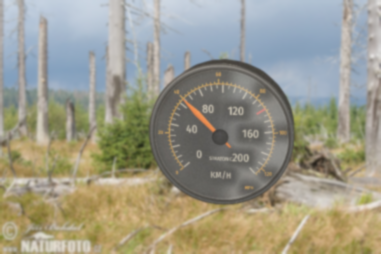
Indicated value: 65 km/h
